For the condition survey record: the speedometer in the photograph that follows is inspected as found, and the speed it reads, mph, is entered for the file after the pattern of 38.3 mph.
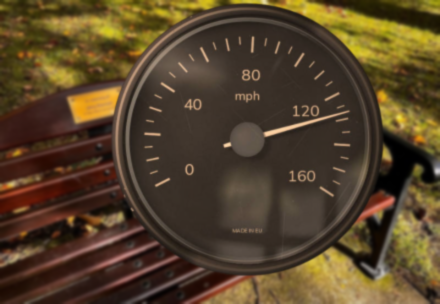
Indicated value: 127.5 mph
